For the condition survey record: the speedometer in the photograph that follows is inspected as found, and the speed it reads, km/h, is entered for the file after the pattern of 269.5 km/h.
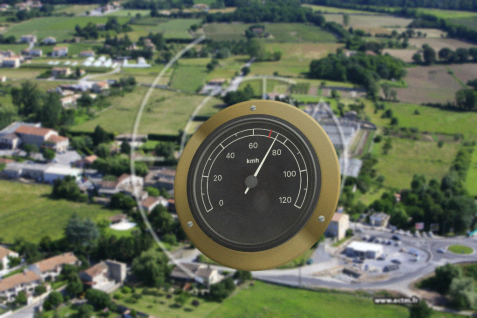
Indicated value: 75 km/h
